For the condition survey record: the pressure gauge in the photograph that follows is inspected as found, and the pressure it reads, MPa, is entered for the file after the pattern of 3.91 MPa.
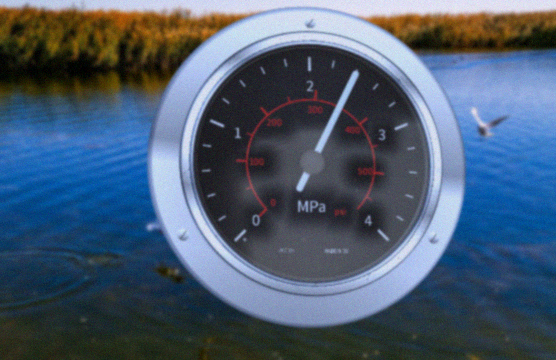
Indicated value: 2.4 MPa
